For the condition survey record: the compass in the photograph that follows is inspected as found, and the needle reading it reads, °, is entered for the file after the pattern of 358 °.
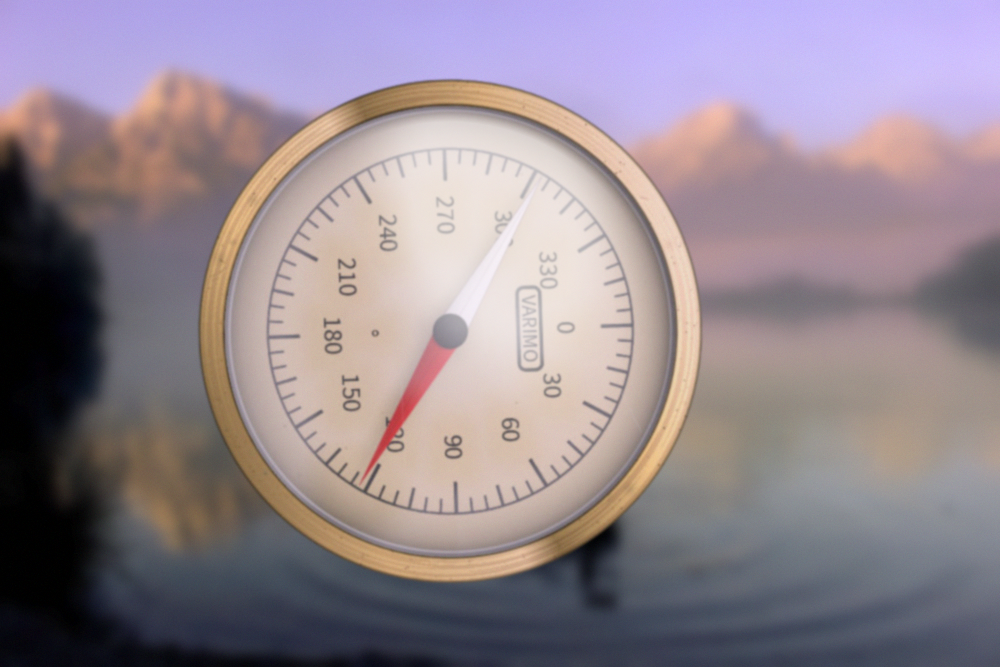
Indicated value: 122.5 °
